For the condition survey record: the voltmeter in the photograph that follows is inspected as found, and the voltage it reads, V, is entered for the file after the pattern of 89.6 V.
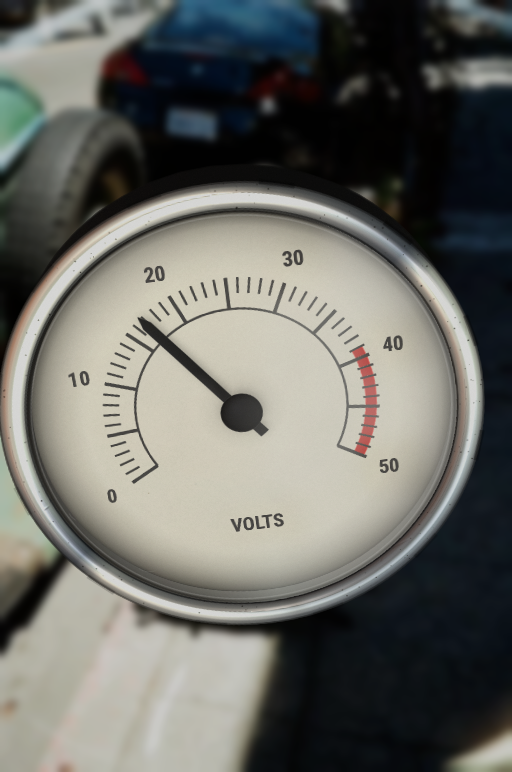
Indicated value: 17 V
